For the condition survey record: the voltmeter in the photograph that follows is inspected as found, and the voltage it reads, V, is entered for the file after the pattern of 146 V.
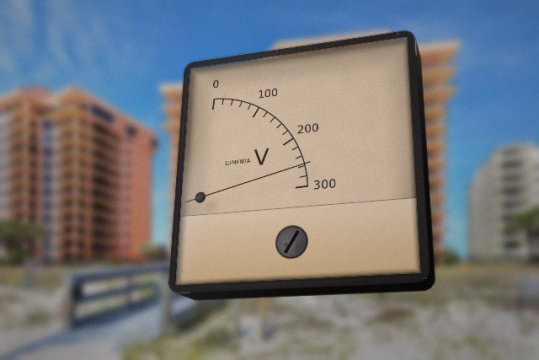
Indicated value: 260 V
